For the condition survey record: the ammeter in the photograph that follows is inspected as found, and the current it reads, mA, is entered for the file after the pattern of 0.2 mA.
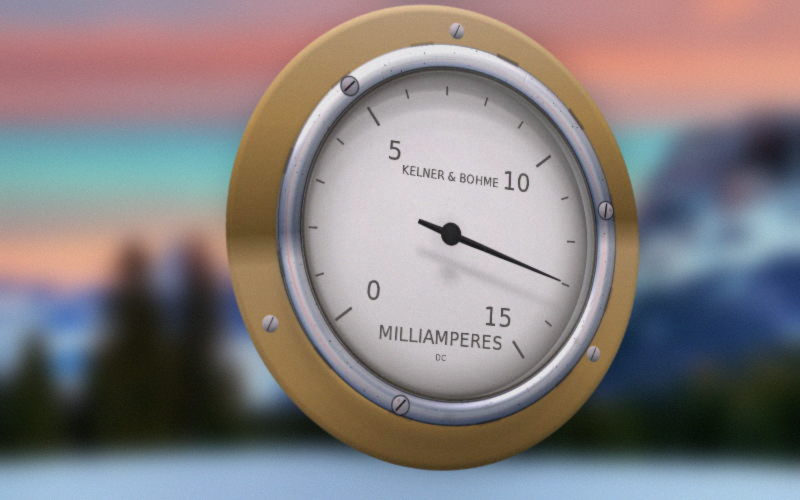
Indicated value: 13 mA
